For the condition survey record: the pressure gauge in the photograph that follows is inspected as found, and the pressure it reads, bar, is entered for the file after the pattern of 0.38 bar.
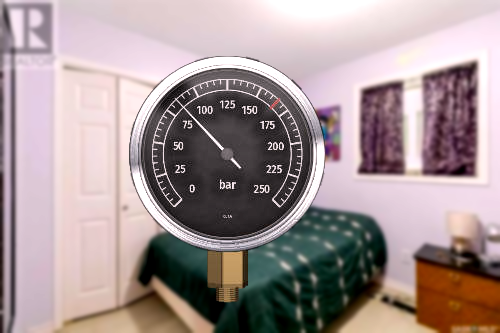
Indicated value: 85 bar
